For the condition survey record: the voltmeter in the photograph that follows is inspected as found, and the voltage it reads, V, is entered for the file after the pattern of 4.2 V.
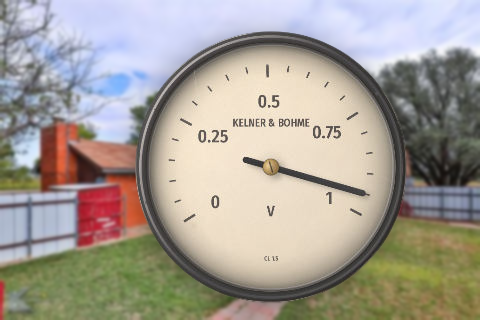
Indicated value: 0.95 V
